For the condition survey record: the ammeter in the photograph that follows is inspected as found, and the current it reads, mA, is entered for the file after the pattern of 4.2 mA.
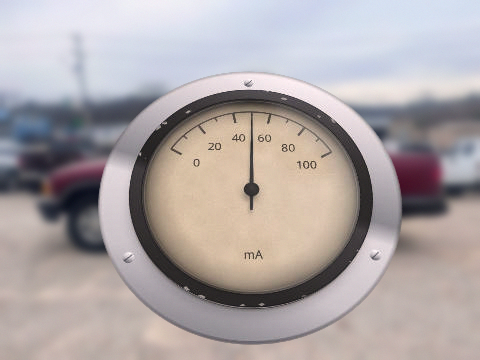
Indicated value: 50 mA
